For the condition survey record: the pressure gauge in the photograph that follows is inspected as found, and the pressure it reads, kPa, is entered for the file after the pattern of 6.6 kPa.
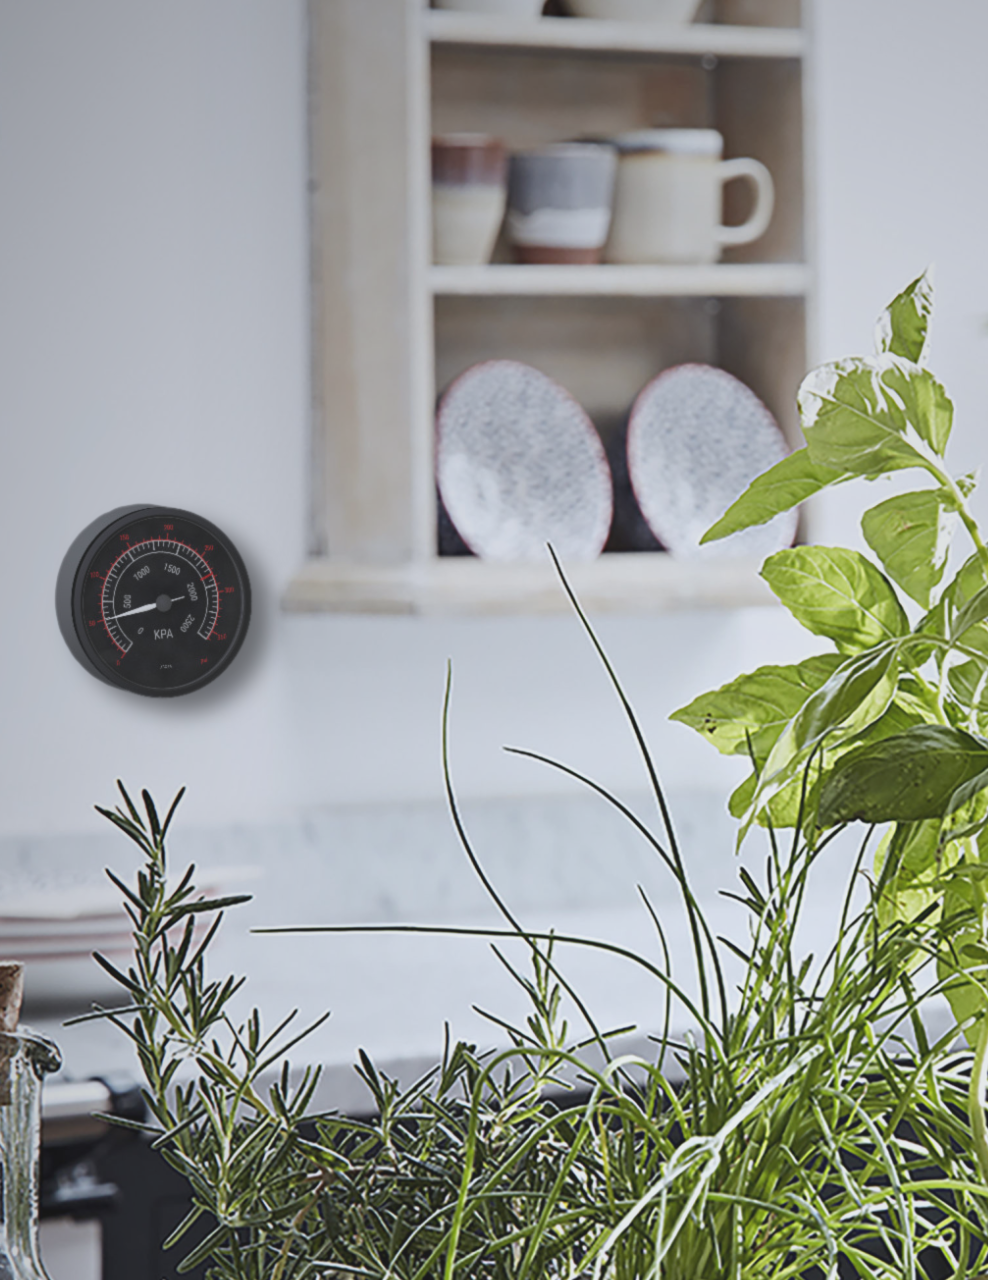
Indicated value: 350 kPa
